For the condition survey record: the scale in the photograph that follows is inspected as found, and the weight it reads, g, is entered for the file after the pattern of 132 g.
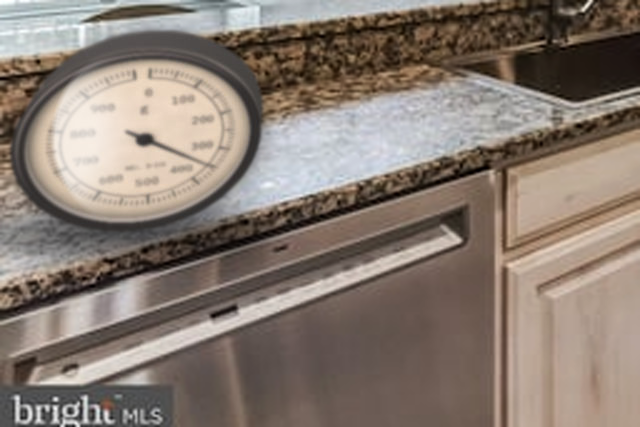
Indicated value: 350 g
